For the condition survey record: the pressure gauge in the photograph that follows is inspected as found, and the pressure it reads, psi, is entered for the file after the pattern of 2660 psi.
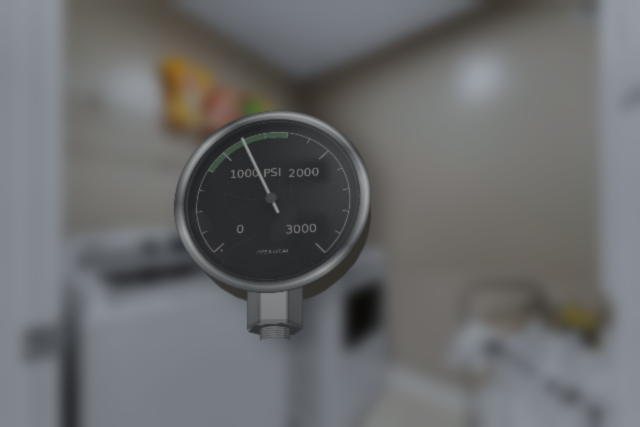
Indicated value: 1200 psi
